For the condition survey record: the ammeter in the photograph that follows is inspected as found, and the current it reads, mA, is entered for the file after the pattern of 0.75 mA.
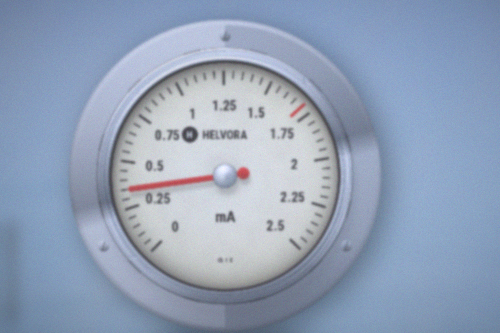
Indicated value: 0.35 mA
